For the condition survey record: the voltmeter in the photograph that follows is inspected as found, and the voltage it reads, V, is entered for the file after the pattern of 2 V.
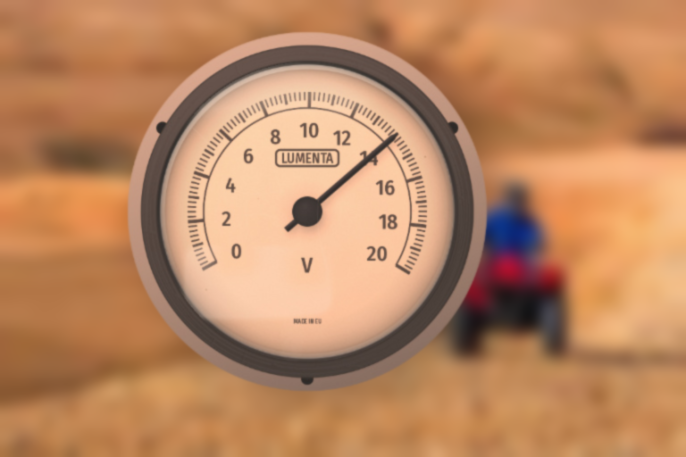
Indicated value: 14 V
